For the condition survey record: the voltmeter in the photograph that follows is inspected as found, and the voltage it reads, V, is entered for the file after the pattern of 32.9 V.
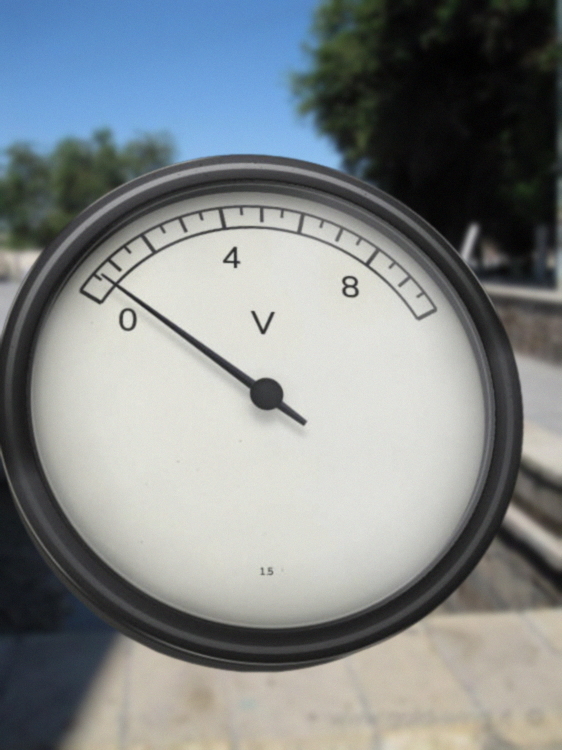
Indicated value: 0.5 V
